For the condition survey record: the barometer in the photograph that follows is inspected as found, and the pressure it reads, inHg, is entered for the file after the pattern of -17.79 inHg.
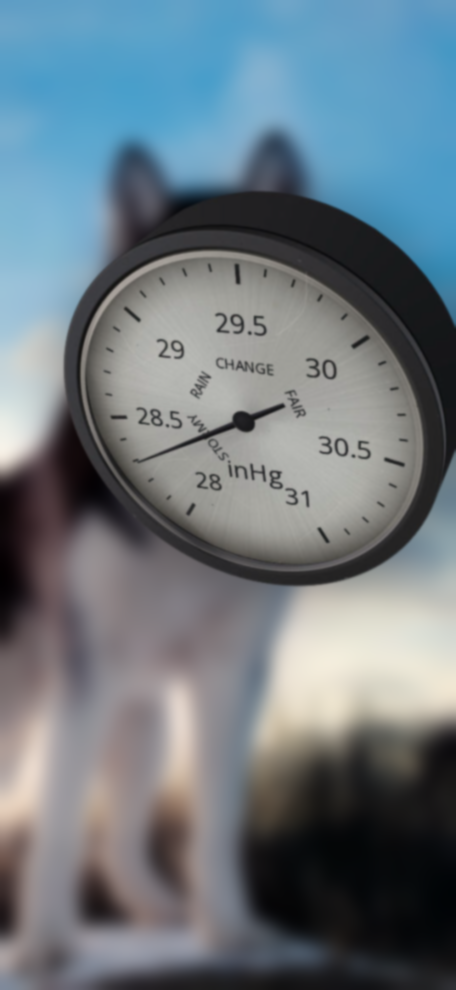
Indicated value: 28.3 inHg
